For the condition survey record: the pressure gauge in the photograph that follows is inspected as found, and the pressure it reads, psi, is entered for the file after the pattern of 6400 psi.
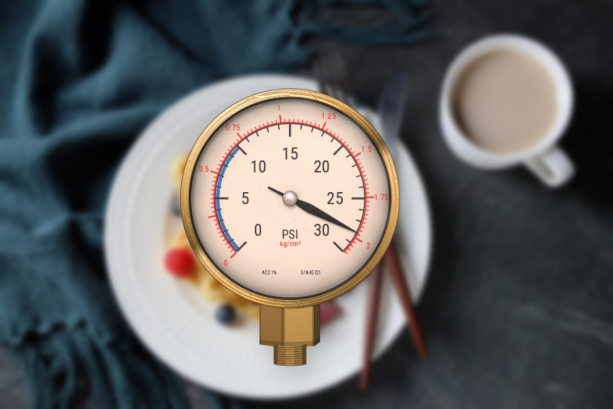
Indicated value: 28 psi
